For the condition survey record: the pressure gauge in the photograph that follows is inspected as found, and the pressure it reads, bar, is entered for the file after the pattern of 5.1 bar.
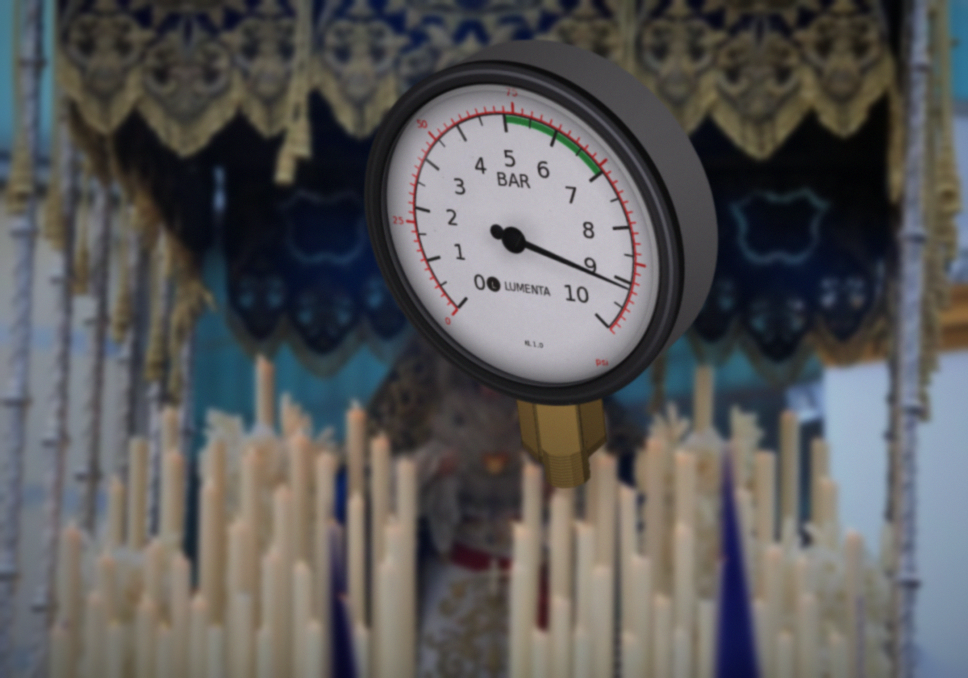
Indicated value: 9 bar
